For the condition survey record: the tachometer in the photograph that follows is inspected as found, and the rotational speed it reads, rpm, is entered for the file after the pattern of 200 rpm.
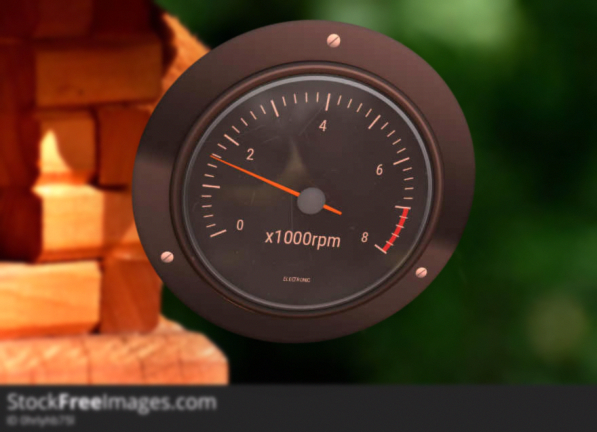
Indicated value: 1600 rpm
